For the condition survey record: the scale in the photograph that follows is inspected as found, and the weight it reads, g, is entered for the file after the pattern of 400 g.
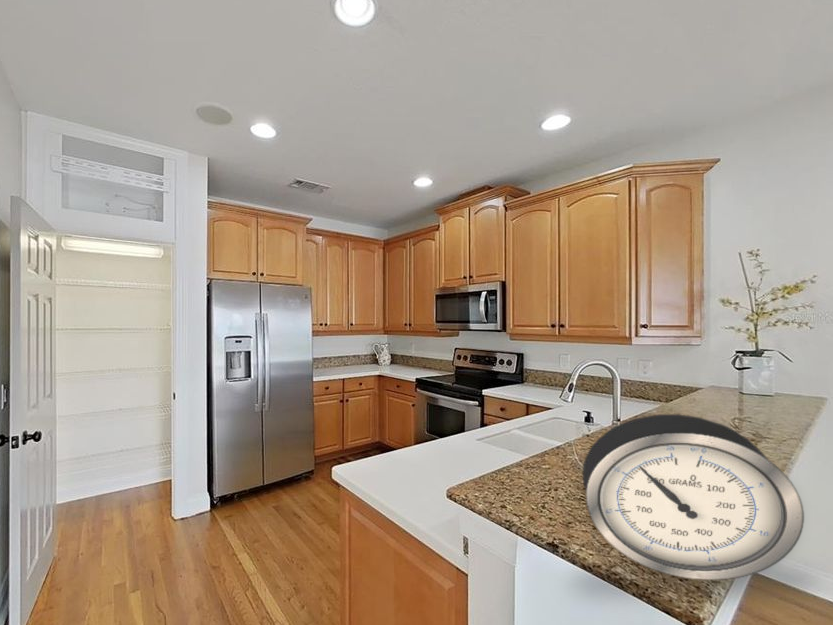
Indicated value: 900 g
